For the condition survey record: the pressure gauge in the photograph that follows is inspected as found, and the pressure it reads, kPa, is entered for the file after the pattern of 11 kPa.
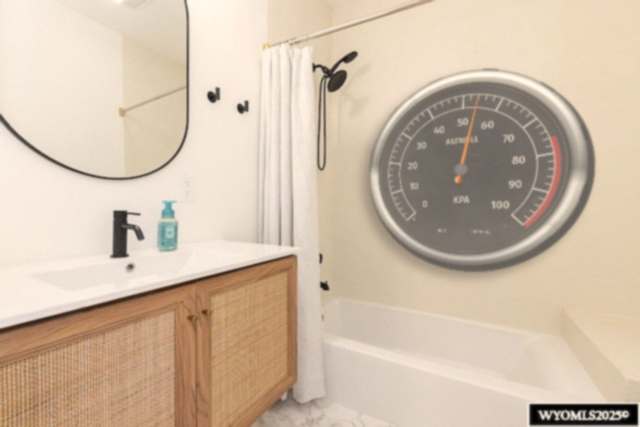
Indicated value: 54 kPa
